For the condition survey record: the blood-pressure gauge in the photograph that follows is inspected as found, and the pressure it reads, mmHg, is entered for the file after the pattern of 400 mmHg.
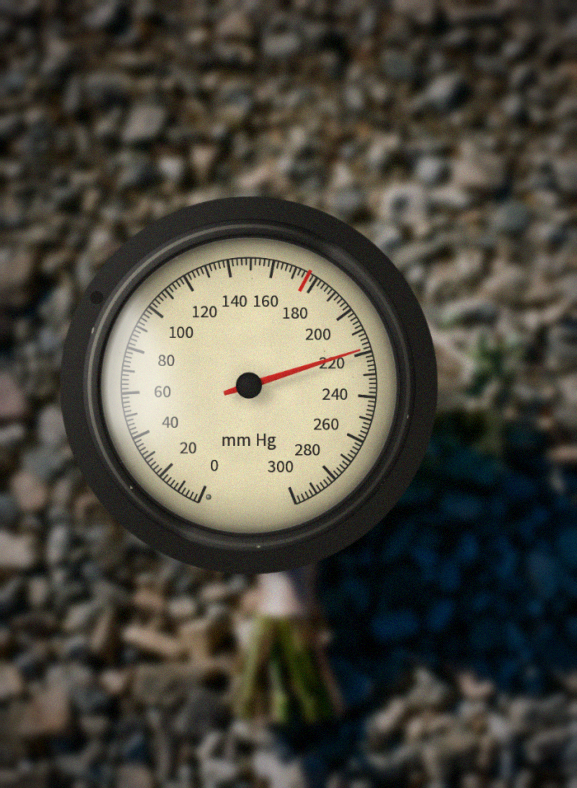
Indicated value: 218 mmHg
